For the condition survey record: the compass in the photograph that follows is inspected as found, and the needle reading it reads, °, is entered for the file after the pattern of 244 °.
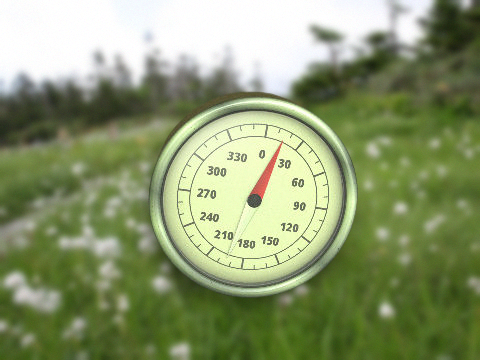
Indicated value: 15 °
